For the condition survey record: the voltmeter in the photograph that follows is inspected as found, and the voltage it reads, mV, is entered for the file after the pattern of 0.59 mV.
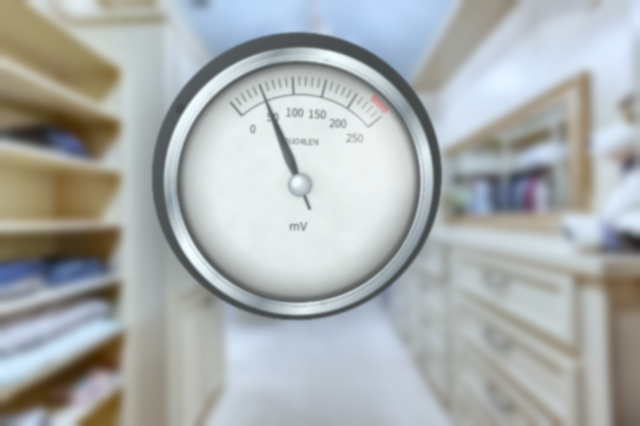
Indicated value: 50 mV
